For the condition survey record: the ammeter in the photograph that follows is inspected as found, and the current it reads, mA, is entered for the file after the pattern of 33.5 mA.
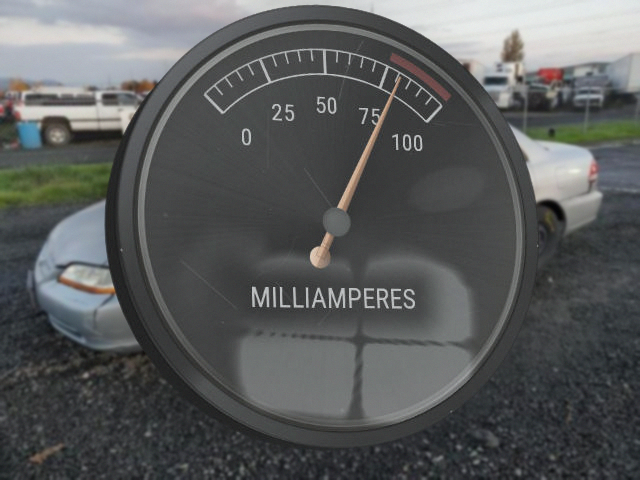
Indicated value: 80 mA
